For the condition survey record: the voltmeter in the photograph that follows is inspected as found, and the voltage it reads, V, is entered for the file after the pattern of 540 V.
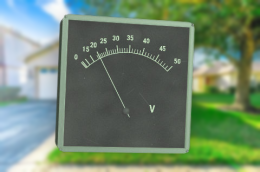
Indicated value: 20 V
